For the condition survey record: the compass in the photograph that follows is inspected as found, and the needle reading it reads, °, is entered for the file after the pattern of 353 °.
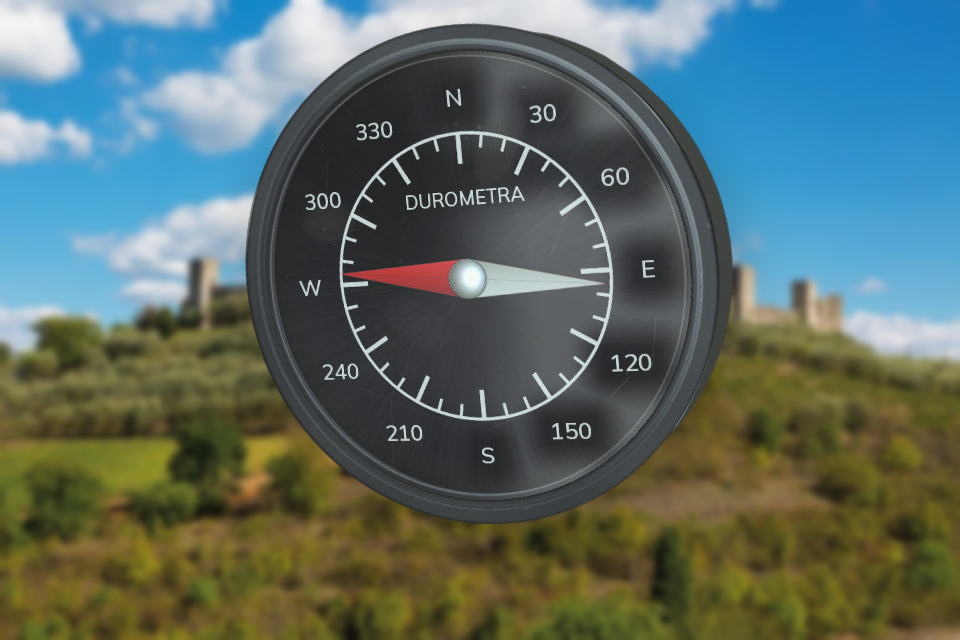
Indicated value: 275 °
